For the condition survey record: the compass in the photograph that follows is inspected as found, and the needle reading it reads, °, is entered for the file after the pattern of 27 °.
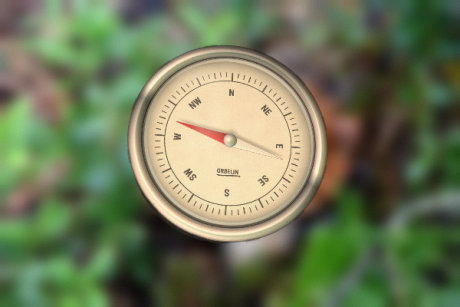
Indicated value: 285 °
